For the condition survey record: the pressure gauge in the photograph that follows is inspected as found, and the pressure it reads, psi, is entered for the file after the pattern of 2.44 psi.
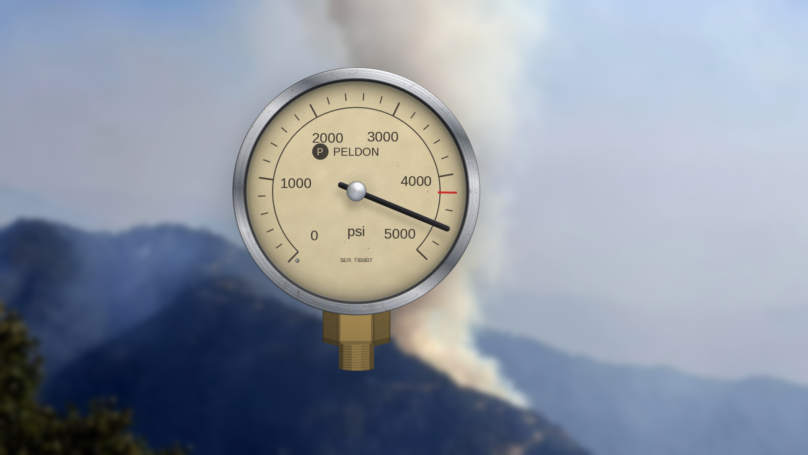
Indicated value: 4600 psi
